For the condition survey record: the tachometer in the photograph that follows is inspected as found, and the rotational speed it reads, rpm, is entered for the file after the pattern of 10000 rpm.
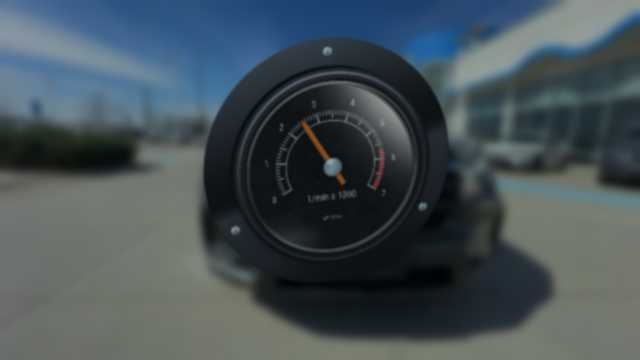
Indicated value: 2500 rpm
